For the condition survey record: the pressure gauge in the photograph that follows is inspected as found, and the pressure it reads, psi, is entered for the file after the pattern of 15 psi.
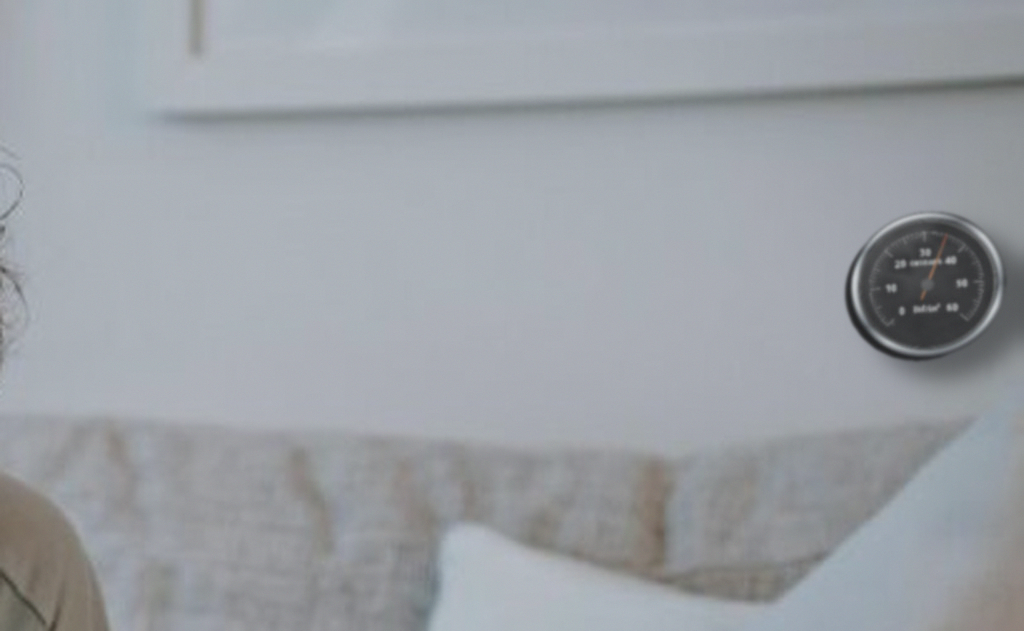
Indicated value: 35 psi
